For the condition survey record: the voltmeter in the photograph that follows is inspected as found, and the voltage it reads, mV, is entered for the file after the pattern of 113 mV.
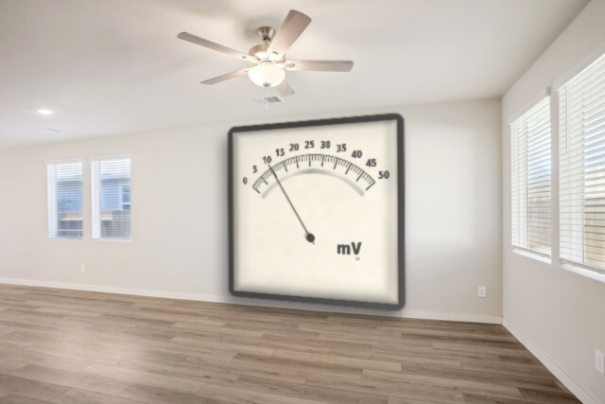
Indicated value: 10 mV
